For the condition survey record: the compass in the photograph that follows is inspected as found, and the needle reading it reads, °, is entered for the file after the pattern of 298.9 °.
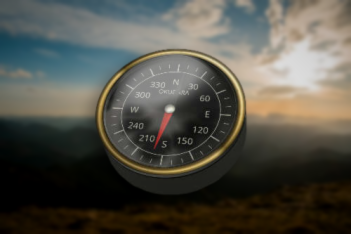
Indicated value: 190 °
